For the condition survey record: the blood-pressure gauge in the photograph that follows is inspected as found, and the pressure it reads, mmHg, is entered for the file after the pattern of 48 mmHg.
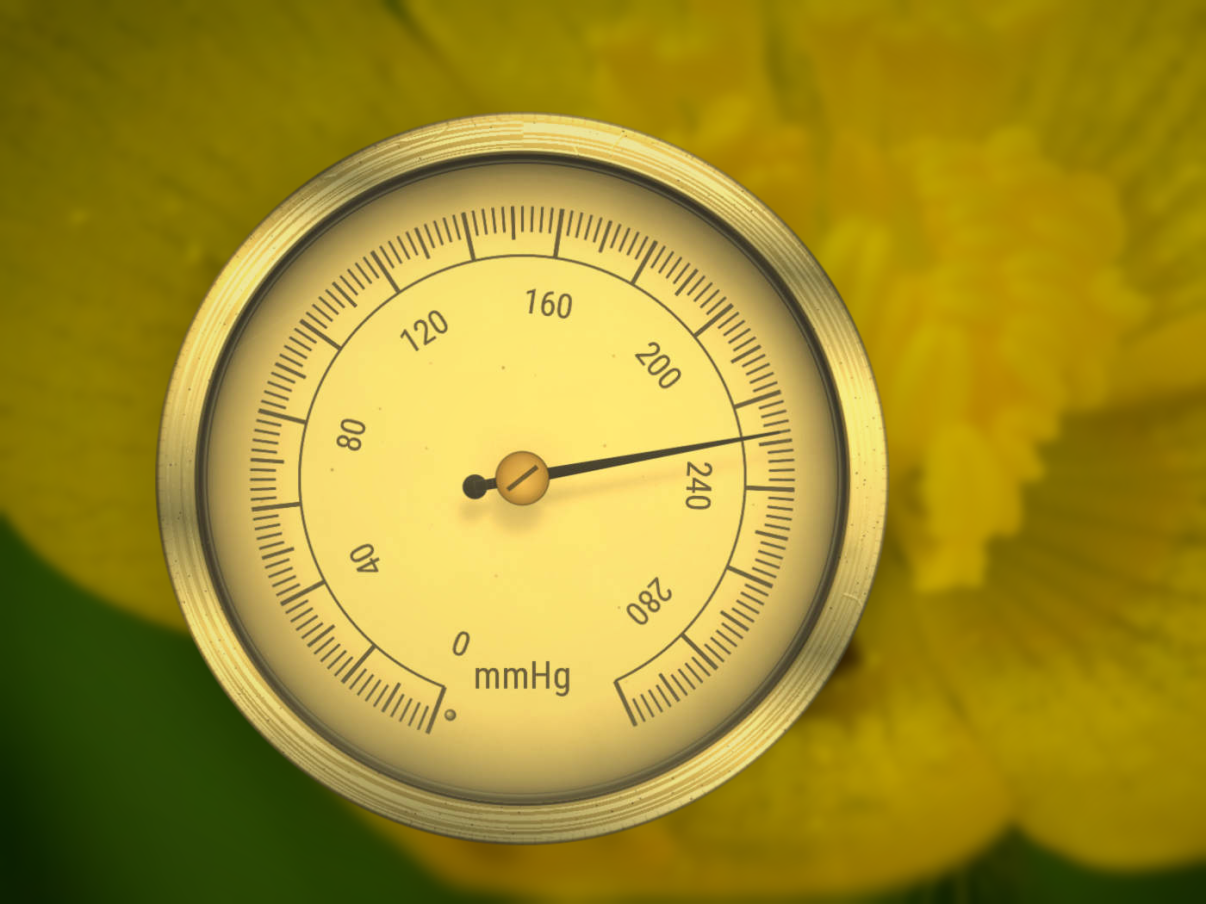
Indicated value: 228 mmHg
